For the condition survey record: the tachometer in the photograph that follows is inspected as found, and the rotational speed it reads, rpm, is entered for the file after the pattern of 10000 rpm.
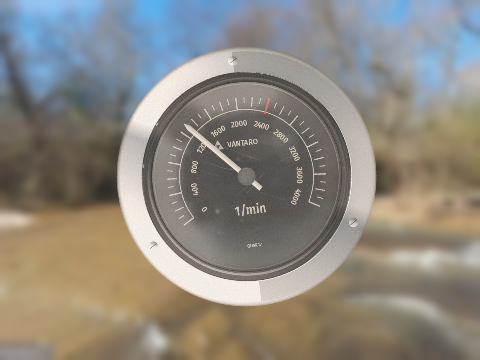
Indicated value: 1300 rpm
